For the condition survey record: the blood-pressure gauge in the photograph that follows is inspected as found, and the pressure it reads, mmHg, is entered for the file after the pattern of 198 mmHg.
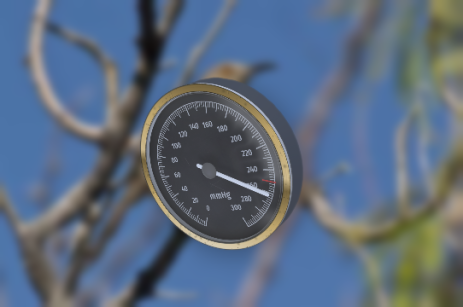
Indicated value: 260 mmHg
